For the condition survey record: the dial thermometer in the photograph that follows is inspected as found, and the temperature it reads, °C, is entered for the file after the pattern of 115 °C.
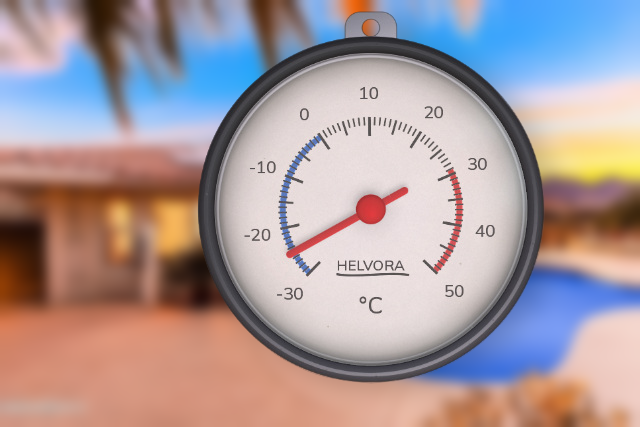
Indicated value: -25 °C
